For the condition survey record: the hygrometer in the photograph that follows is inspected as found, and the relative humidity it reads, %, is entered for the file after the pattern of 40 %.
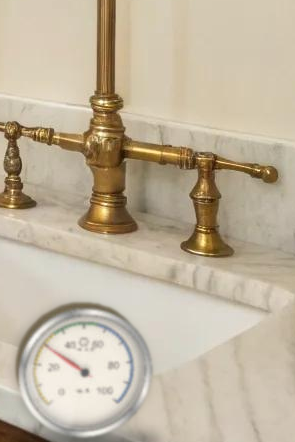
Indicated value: 30 %
